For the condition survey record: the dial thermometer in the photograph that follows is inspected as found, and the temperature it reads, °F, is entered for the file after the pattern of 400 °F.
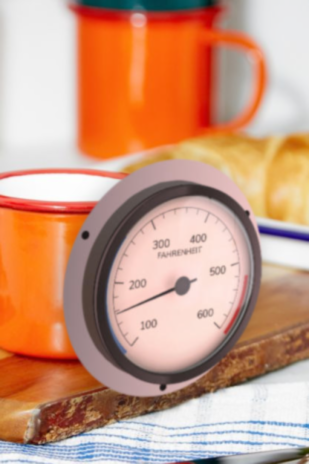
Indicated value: 160 °F
